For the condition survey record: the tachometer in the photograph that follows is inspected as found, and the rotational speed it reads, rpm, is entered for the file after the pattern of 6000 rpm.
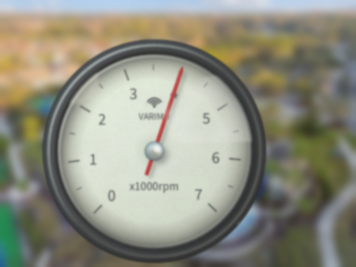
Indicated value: 4000 rpm
